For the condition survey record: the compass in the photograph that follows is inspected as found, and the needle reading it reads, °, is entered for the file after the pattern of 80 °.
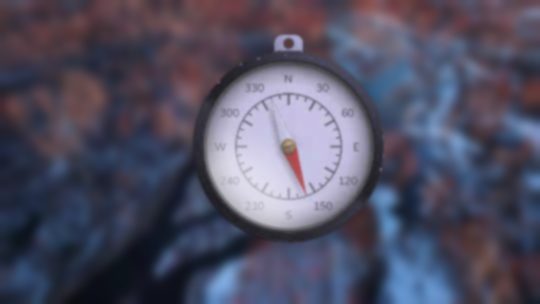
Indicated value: 160 °
